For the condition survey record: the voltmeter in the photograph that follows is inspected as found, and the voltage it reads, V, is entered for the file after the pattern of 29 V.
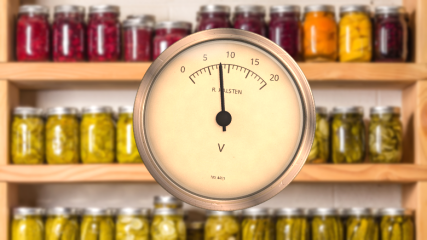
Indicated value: 8 V
